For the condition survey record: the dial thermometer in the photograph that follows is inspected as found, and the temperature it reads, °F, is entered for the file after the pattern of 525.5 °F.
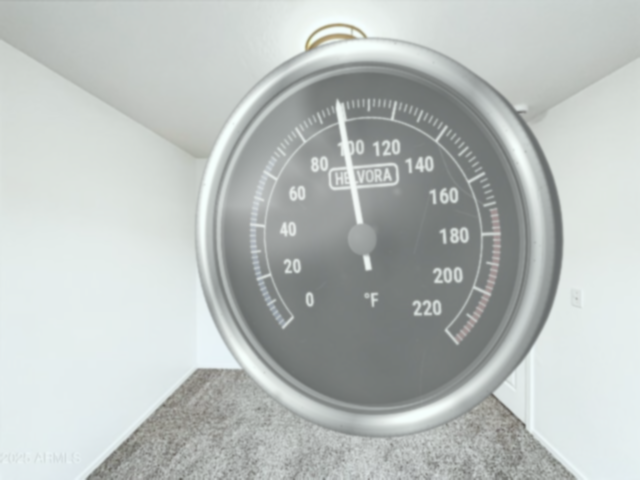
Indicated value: 100 °F
